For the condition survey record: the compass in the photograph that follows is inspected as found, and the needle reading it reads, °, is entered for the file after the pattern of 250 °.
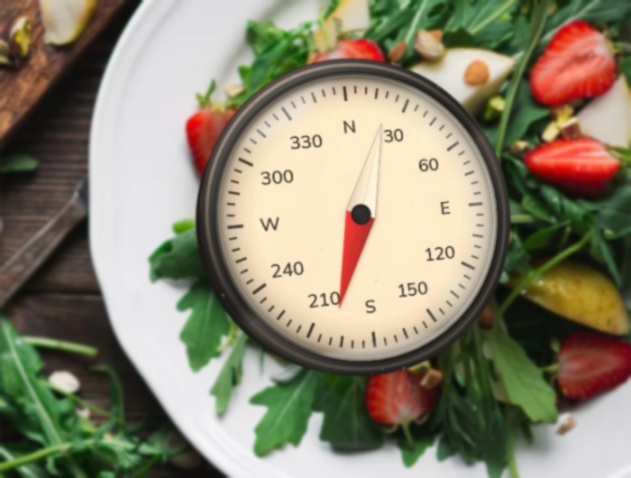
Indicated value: 200 °
